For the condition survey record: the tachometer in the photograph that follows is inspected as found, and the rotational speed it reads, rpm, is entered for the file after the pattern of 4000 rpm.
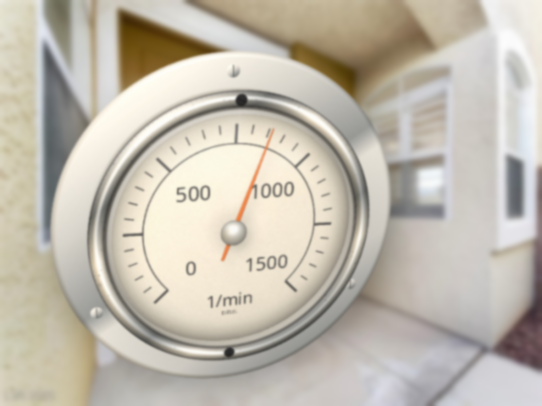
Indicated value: 850 rpm
